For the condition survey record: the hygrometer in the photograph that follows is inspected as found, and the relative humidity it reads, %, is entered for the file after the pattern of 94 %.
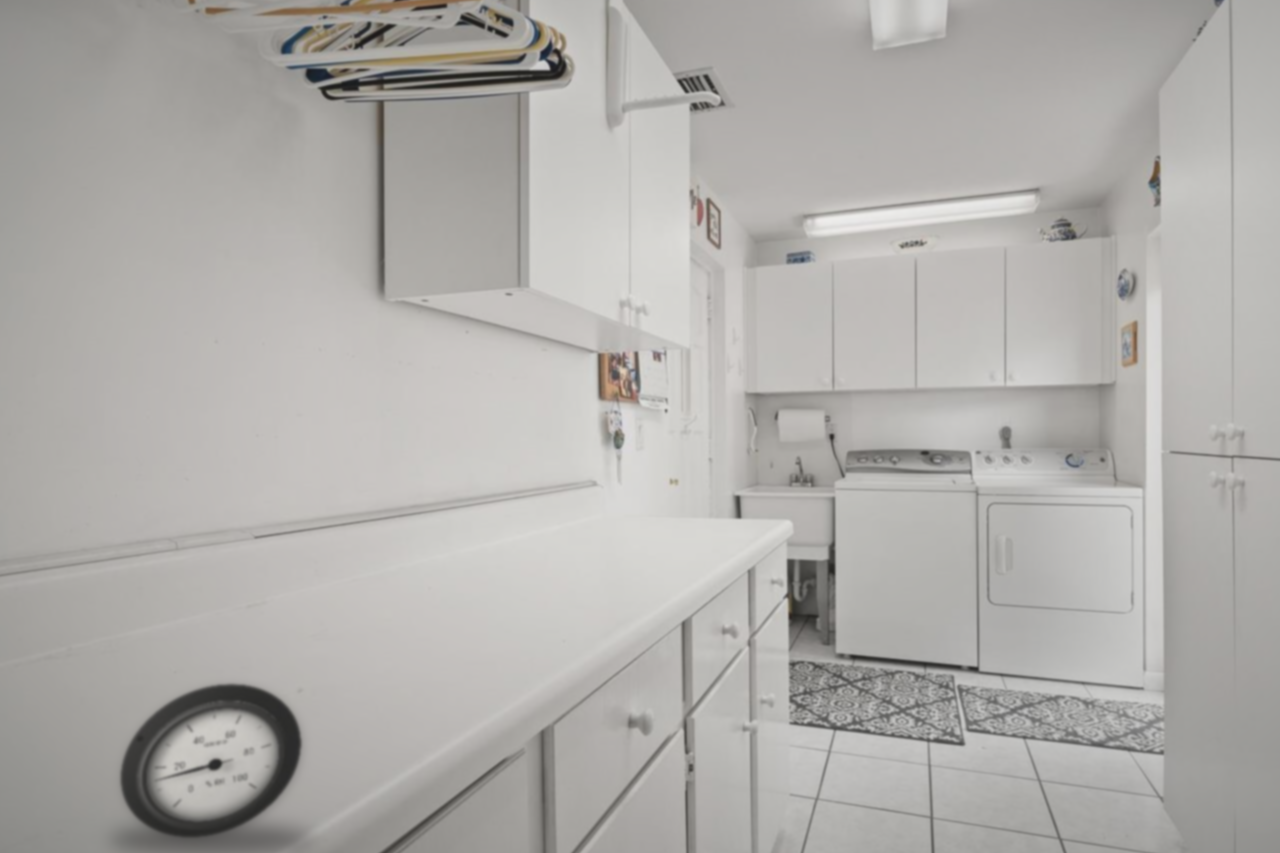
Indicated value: 15 %
